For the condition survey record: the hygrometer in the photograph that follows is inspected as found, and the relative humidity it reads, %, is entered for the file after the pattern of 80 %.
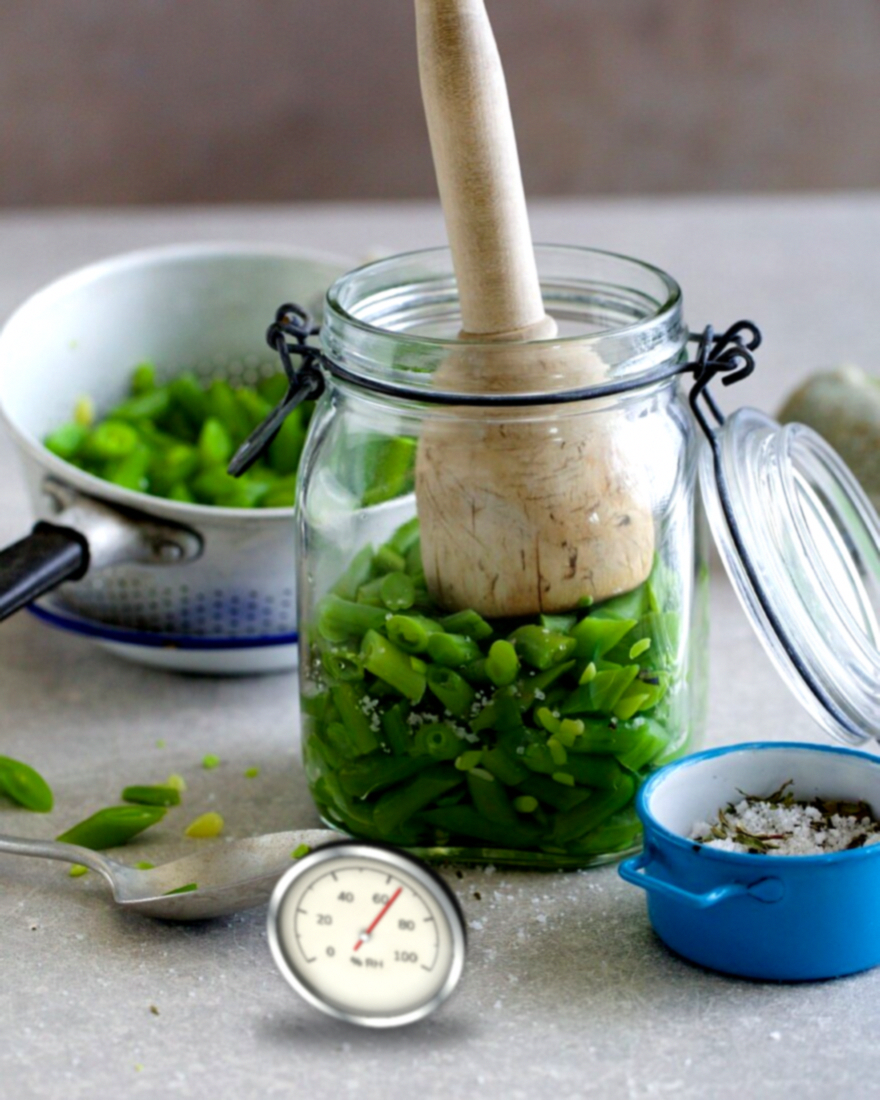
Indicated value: 65 %
